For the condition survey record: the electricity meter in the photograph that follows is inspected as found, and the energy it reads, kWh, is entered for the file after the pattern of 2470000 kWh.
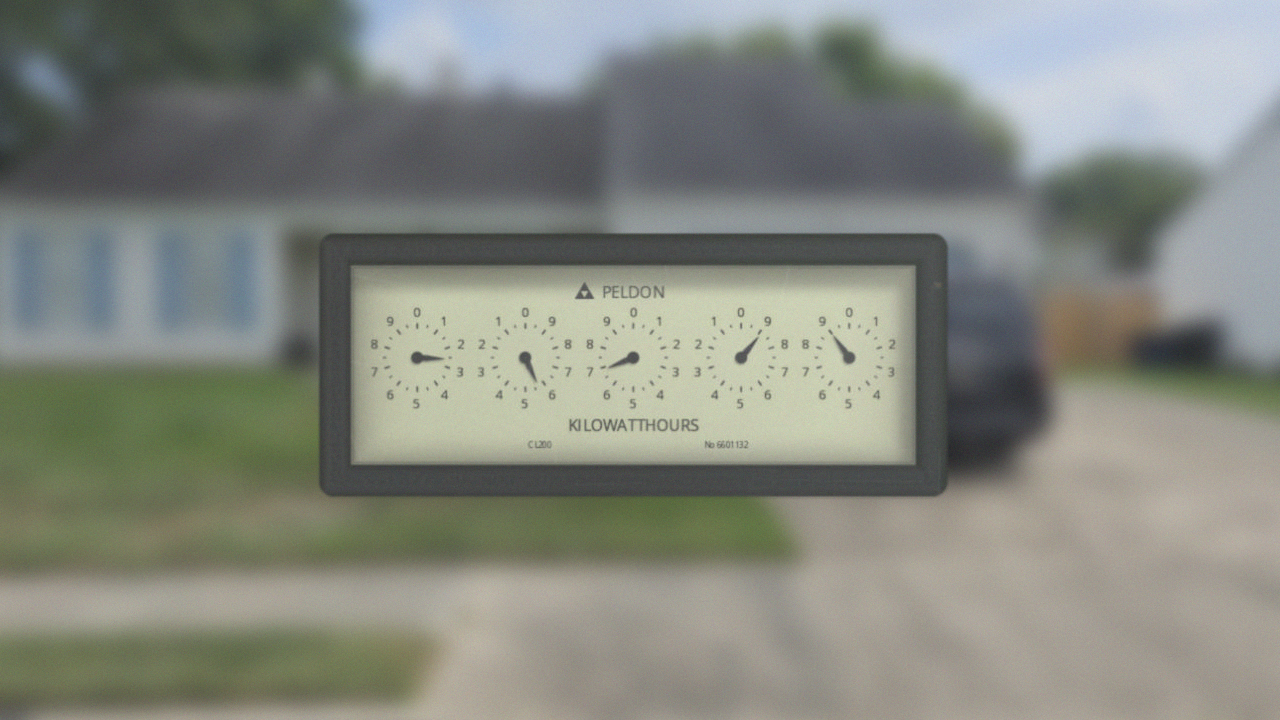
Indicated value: 25689 kWh
